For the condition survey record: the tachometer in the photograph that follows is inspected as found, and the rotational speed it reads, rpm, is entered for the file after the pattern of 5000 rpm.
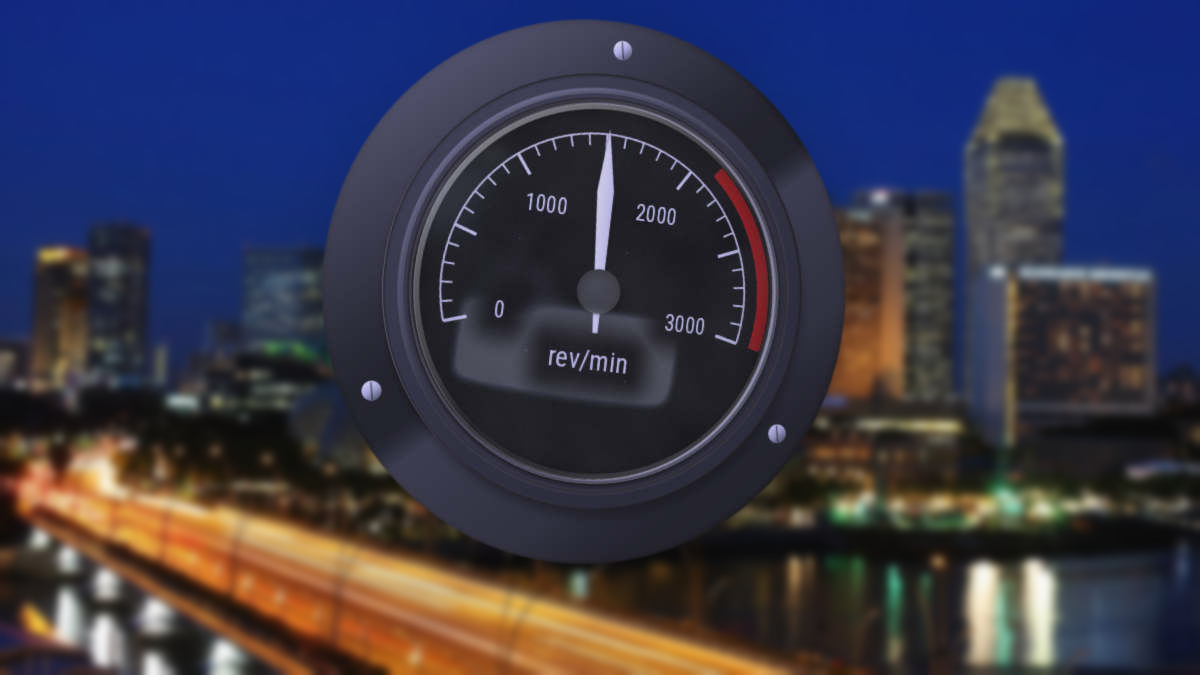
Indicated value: 1500 rpm
